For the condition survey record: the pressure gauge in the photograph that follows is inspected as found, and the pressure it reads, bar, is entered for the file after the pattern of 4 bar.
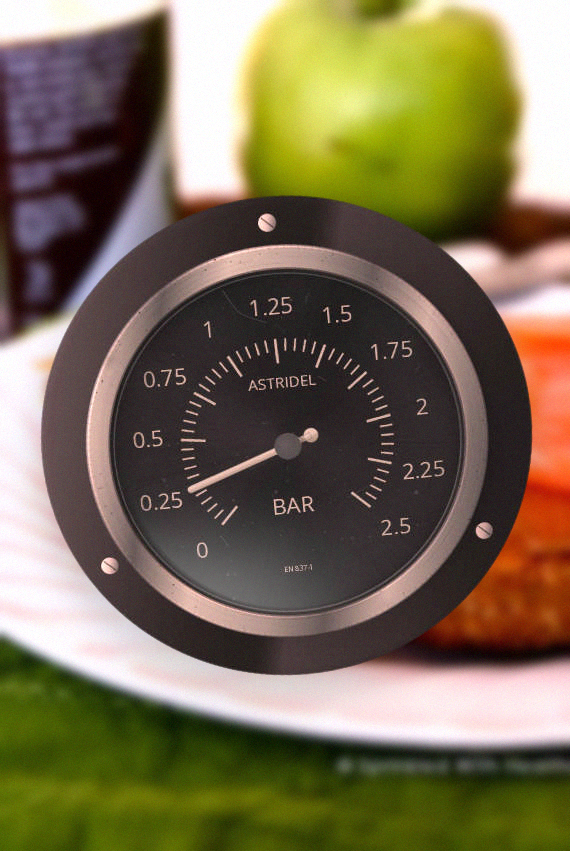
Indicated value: 0.25 bar
